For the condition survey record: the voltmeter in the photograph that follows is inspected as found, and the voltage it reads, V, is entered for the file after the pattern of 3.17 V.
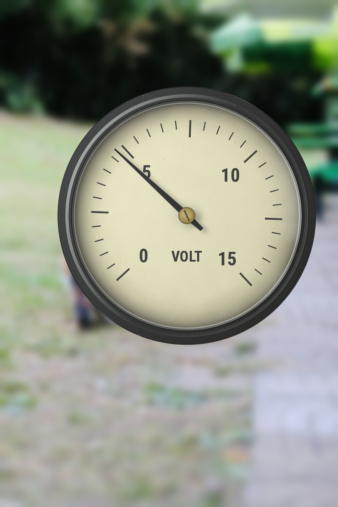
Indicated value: 4.75 V
